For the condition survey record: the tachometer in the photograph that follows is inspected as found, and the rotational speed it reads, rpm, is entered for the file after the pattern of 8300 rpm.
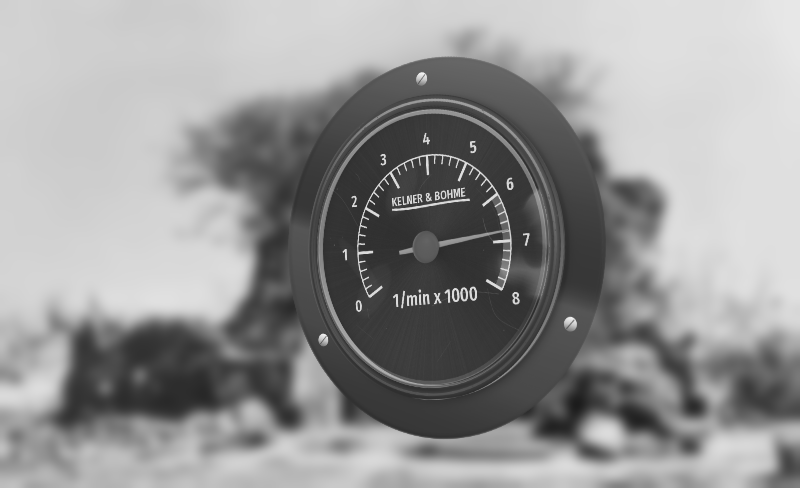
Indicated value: 6800 rpm
